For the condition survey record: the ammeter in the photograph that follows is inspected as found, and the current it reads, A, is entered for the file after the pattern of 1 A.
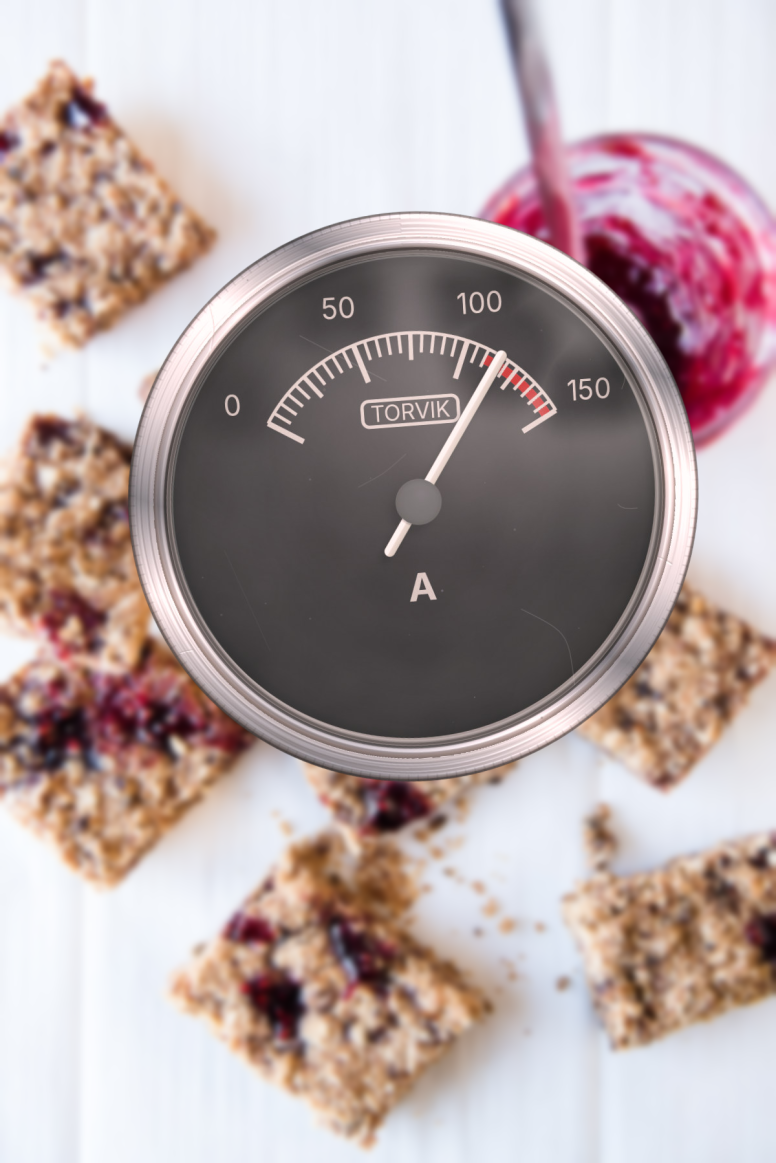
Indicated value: 115 A
